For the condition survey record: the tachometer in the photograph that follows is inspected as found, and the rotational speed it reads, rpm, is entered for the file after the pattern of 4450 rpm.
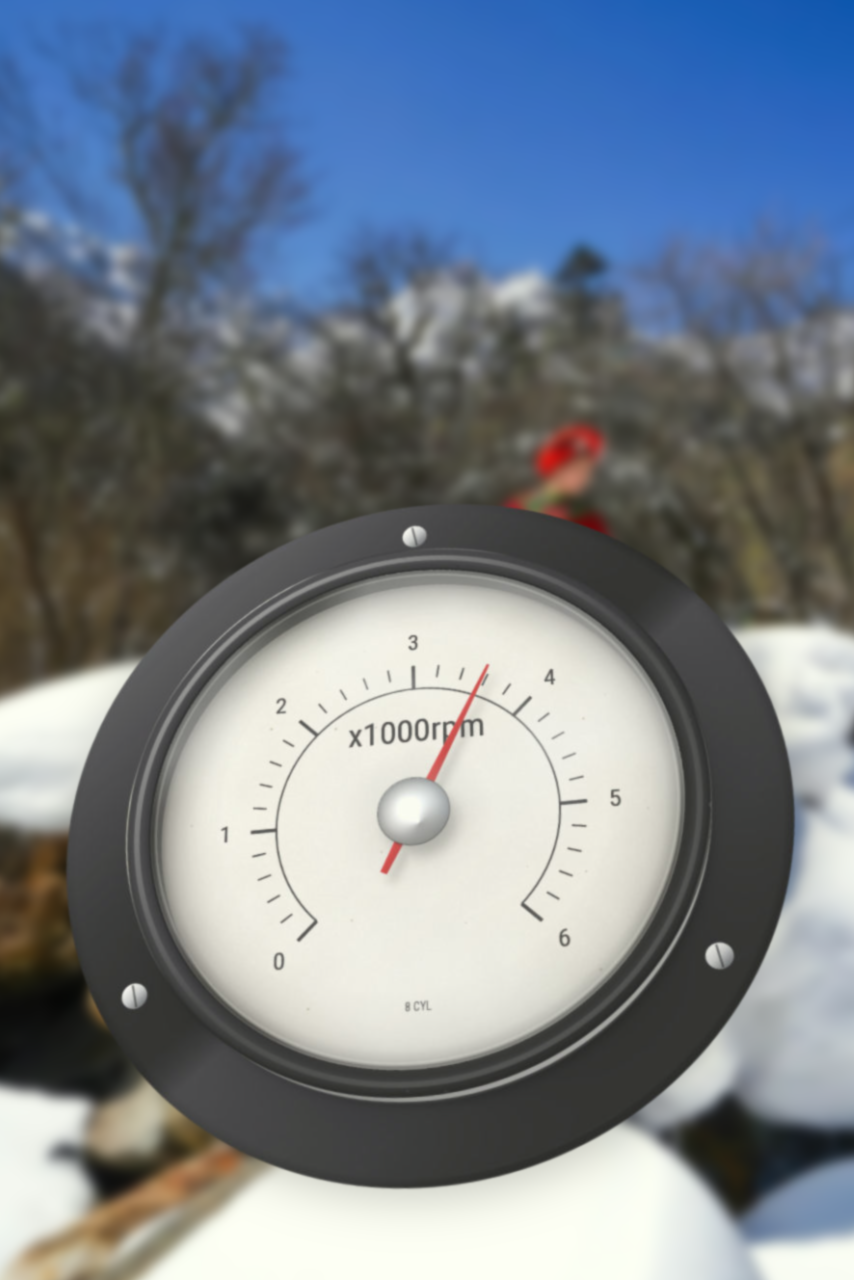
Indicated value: 3600 rpm
